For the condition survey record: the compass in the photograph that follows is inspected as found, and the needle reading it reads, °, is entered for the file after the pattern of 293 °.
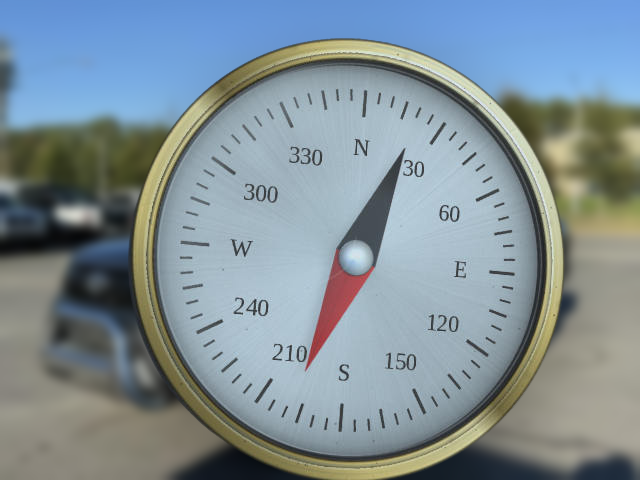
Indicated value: 200 °
